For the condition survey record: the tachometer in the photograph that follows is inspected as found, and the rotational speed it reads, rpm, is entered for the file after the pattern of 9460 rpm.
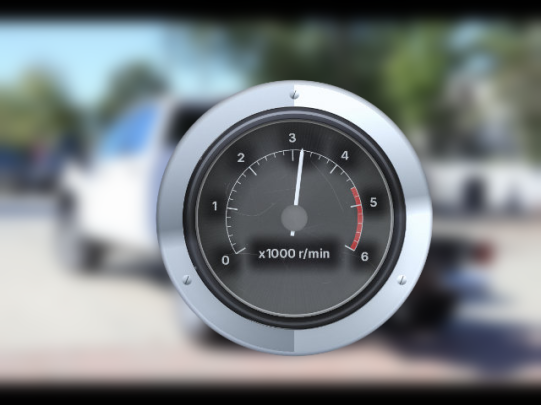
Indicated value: 3200 rpm
